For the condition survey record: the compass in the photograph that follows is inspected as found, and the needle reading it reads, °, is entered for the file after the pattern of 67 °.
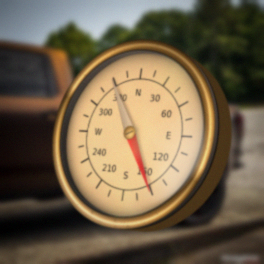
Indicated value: 150 °
